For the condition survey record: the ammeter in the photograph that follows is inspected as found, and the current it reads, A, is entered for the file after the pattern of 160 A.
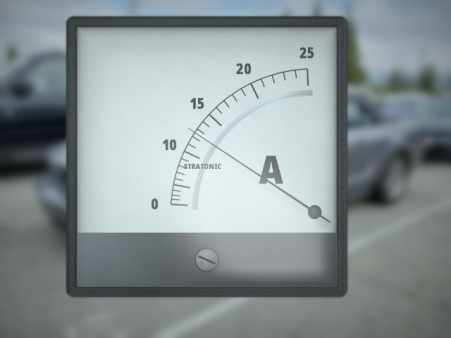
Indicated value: 12.5 A
